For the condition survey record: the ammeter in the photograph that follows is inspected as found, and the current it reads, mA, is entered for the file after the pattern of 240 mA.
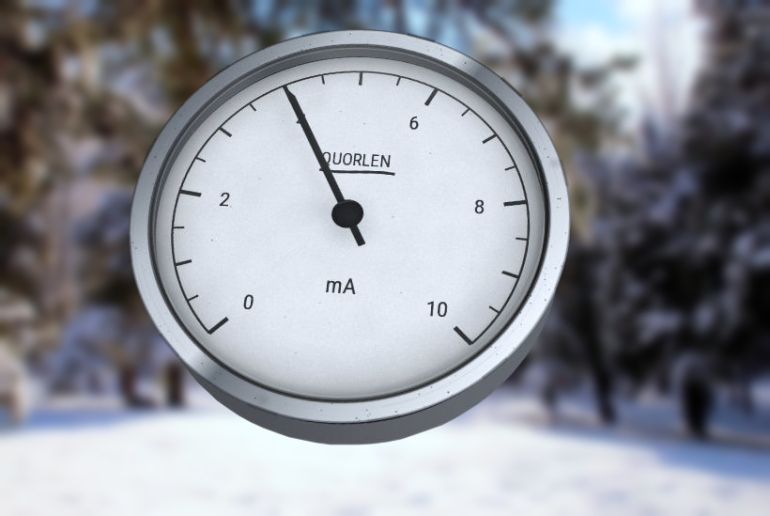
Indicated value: 4 mA
